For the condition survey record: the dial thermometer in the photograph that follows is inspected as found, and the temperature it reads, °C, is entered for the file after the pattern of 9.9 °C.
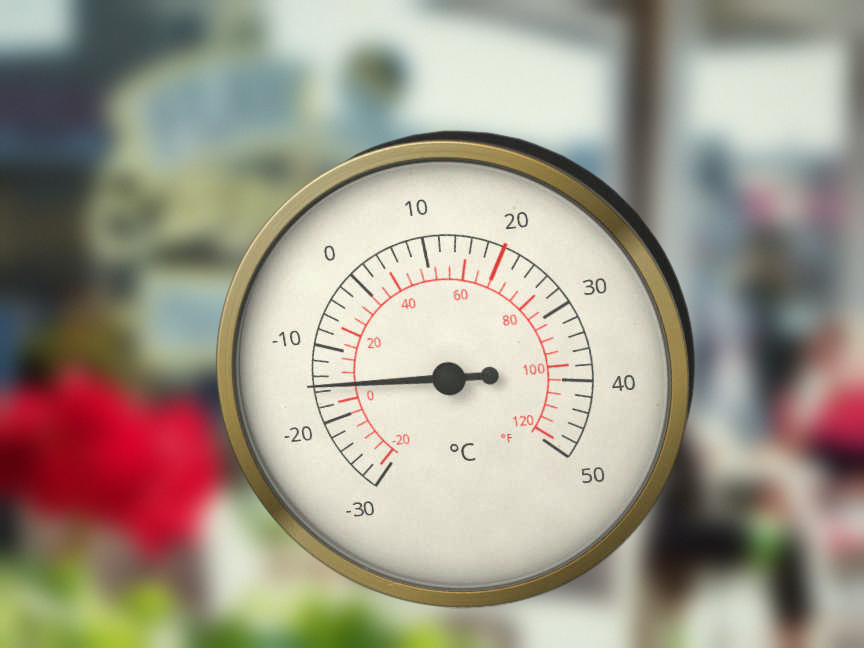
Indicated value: -15 °C
